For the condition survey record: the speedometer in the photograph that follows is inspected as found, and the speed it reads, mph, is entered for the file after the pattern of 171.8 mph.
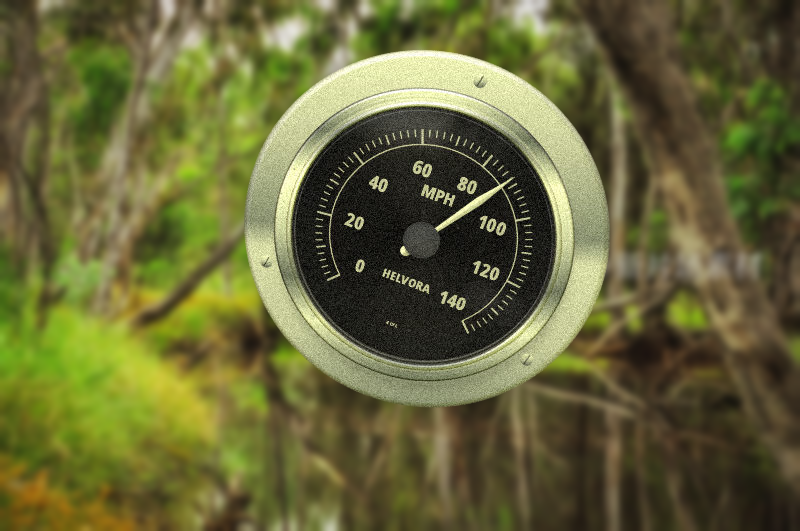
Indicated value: 88 mph
